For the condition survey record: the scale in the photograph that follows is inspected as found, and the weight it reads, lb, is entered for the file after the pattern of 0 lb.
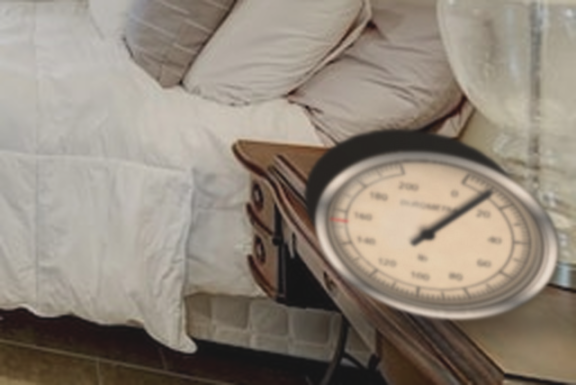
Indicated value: 10 lb
